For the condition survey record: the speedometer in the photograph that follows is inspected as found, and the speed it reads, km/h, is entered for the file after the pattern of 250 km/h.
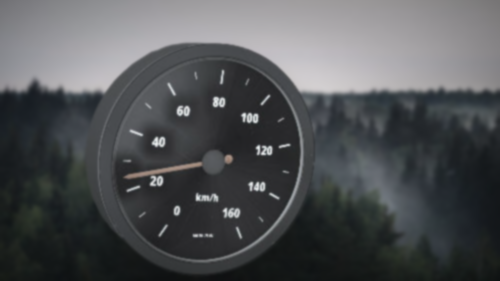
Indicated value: 25 km/h
